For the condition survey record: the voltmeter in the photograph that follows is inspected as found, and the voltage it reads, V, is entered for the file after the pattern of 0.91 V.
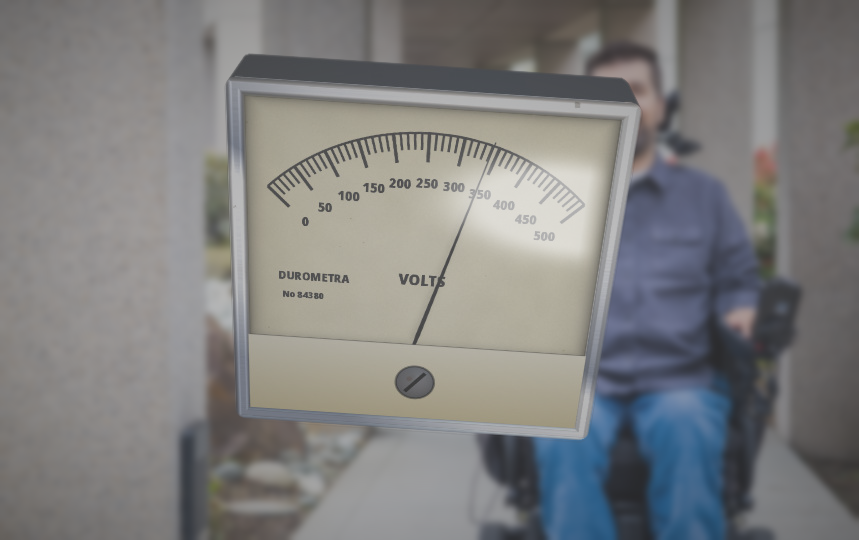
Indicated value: 340 V
